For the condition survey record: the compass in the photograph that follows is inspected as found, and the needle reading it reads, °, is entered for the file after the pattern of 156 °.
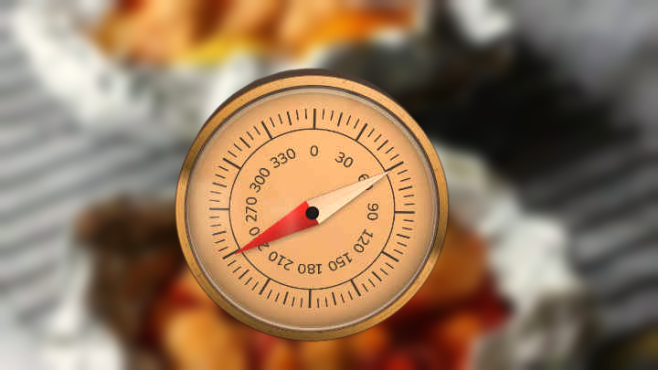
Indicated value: 240 °
